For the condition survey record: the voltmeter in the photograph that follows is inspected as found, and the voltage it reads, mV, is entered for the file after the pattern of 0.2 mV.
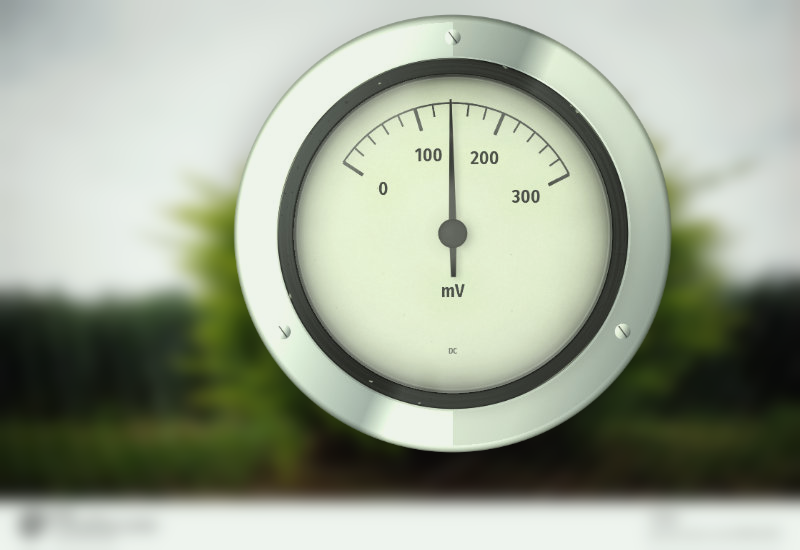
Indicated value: 140 mV
